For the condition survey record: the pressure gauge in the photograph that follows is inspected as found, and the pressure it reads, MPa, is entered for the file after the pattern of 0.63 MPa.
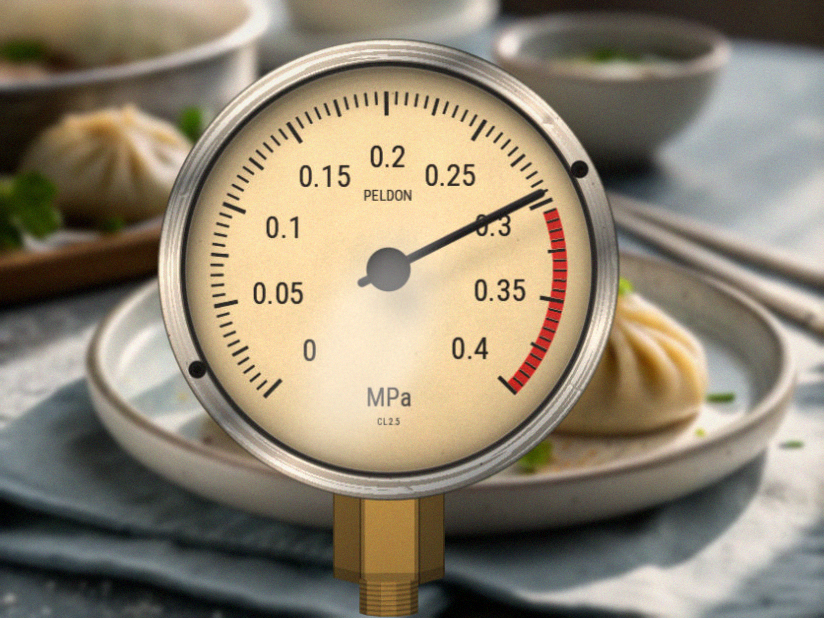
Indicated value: 0.295 MPa
